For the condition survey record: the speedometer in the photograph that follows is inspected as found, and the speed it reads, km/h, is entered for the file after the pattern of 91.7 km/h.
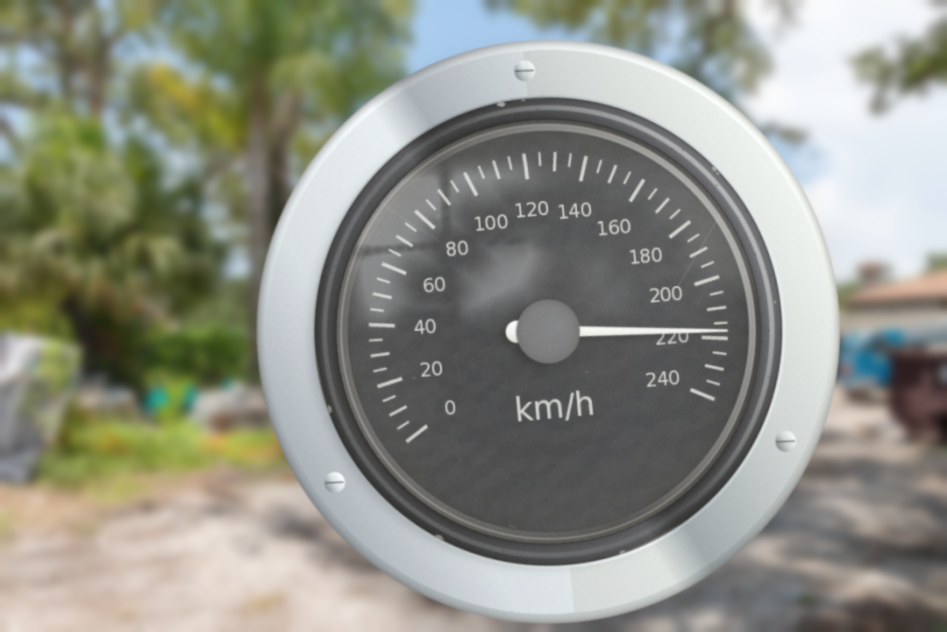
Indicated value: 217.5 km/h
